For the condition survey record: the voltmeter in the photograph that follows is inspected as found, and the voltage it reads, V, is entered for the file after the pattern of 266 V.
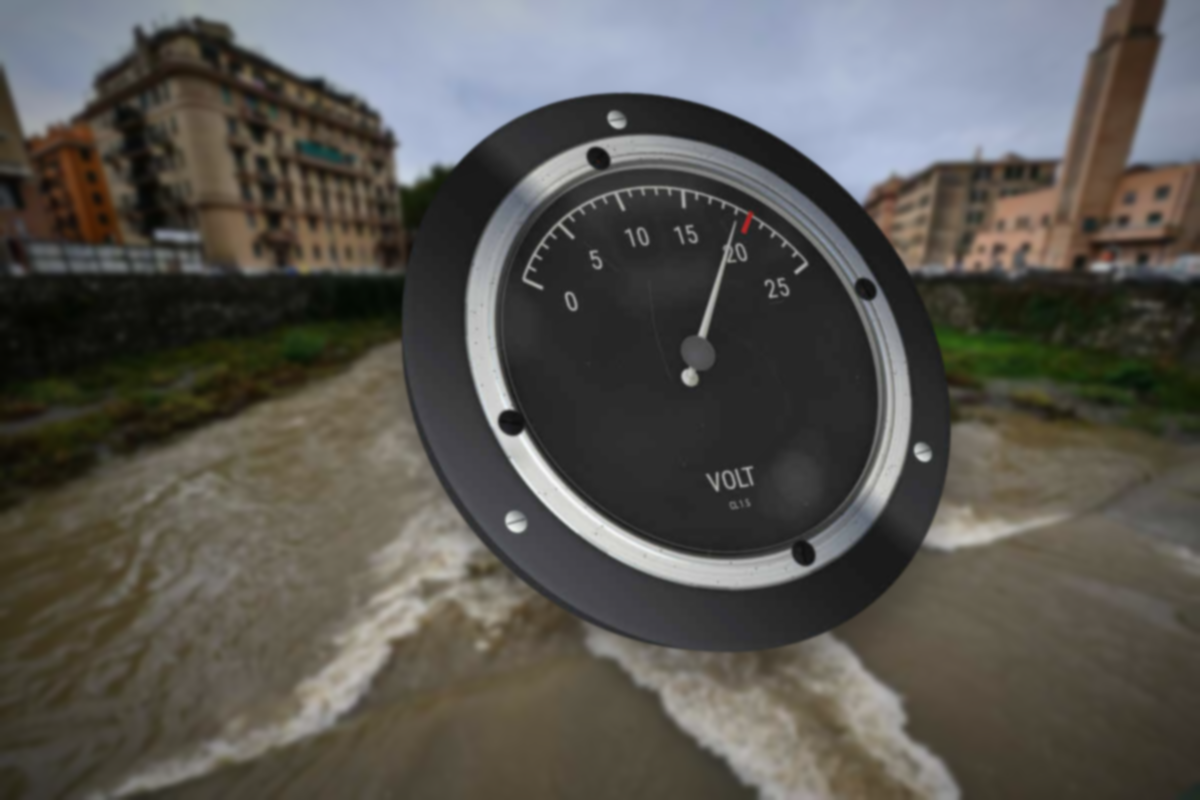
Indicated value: 19 V
